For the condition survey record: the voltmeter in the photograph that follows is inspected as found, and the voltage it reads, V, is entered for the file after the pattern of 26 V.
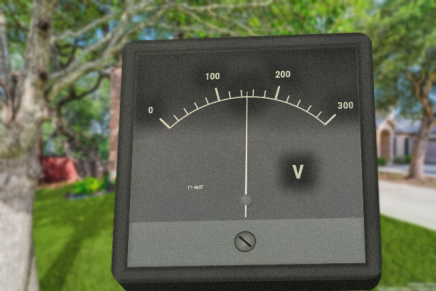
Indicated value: 150 V
